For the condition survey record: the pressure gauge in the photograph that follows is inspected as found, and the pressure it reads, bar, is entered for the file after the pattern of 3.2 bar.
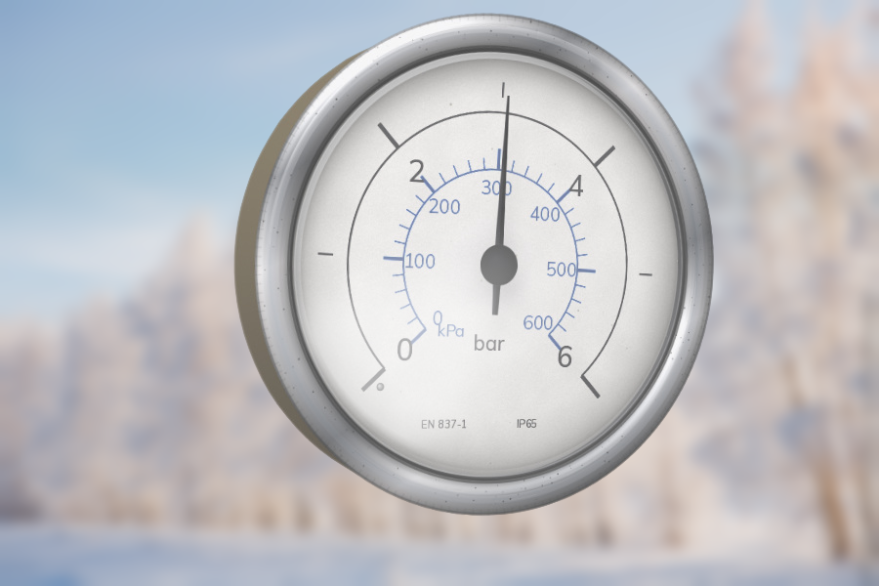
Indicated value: 3 bar
